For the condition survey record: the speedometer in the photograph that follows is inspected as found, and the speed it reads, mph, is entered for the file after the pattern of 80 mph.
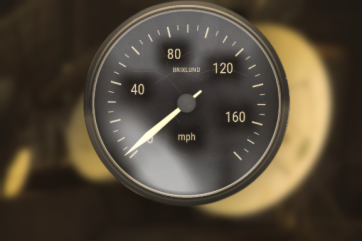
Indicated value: 2.5 mph
